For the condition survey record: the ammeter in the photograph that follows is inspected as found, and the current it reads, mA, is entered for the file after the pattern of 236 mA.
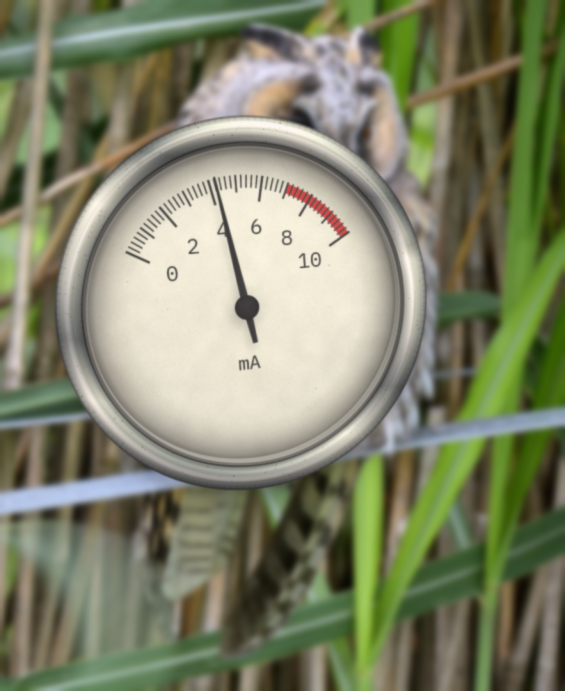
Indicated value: 4.2 mA
